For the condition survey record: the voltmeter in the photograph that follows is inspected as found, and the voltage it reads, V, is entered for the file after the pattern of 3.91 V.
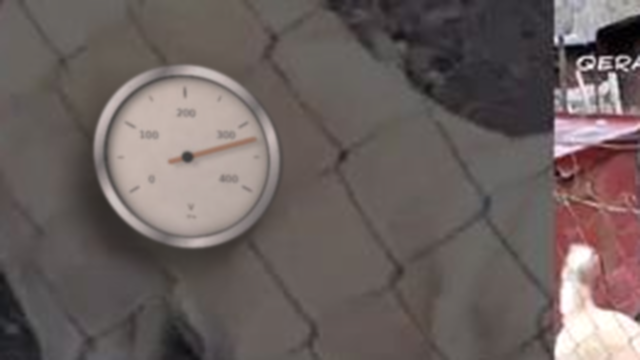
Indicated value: 325 V
